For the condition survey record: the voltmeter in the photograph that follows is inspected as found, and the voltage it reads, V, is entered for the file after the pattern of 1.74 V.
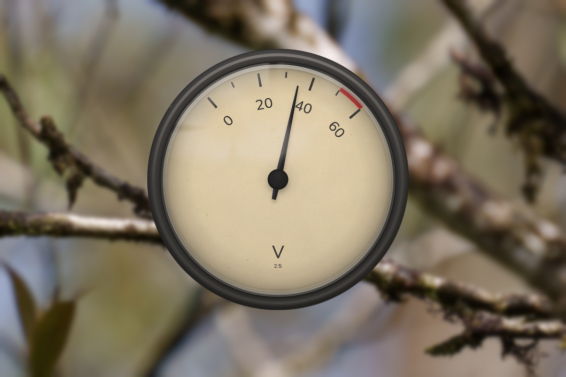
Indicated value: 35 V
